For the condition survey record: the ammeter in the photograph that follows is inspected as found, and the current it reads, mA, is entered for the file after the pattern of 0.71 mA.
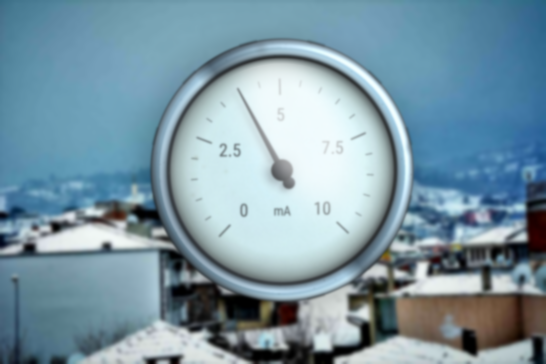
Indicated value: 4 mA
